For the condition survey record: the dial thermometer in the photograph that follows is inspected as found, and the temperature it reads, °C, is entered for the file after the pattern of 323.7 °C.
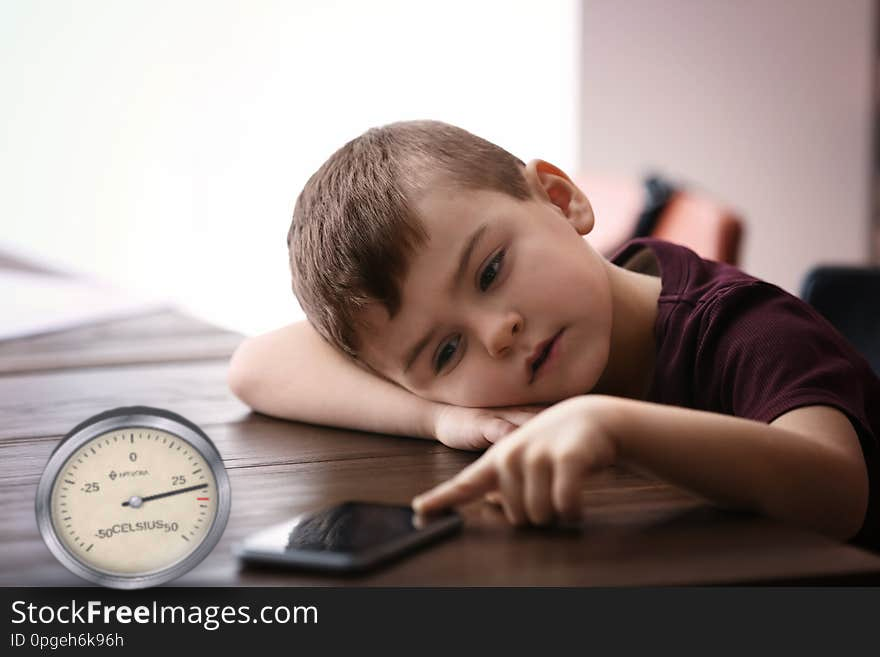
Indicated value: 30 °C
